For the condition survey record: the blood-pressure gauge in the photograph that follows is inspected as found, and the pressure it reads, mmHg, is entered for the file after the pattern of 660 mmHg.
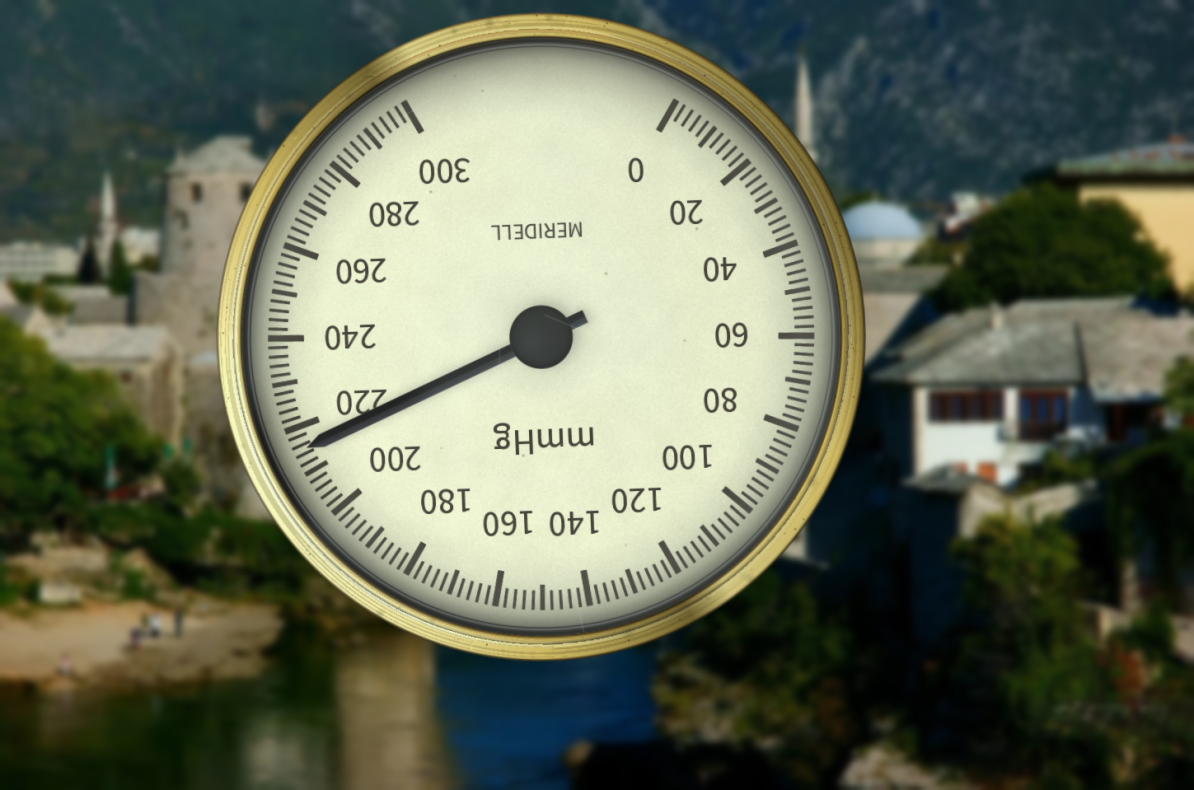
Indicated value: 215 mmHg
